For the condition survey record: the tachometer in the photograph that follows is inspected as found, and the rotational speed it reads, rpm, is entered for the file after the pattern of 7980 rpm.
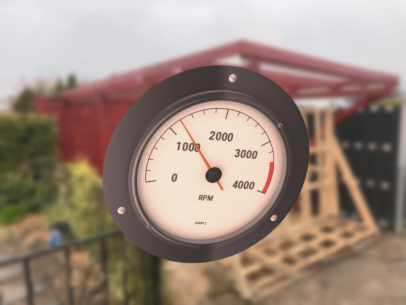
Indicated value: 1200 rpm
